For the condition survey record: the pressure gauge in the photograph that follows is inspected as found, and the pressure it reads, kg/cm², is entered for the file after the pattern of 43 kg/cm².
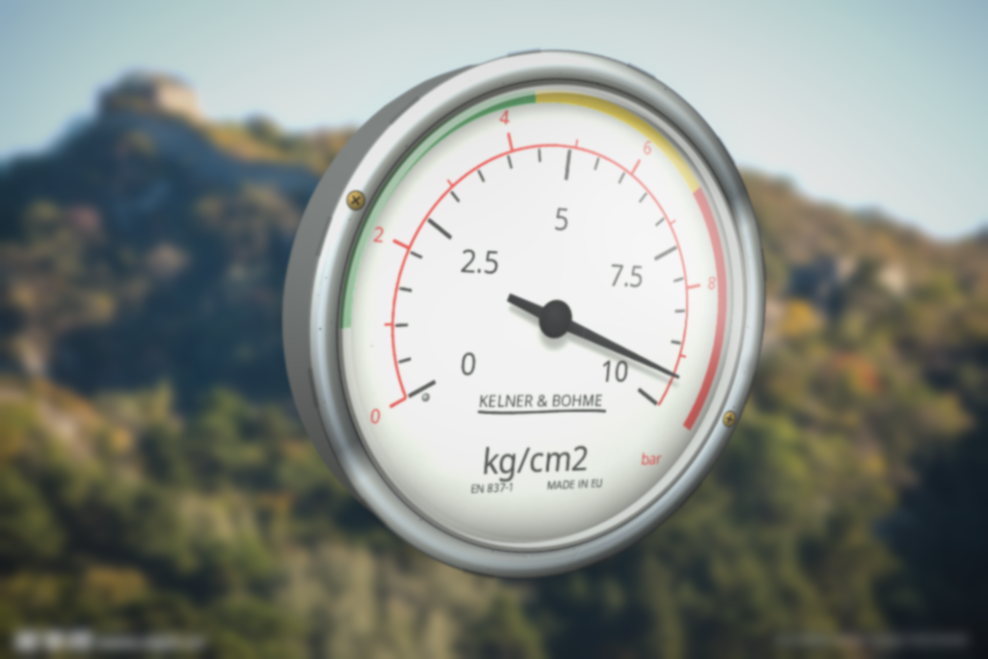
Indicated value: 9.5 kg/cm²
